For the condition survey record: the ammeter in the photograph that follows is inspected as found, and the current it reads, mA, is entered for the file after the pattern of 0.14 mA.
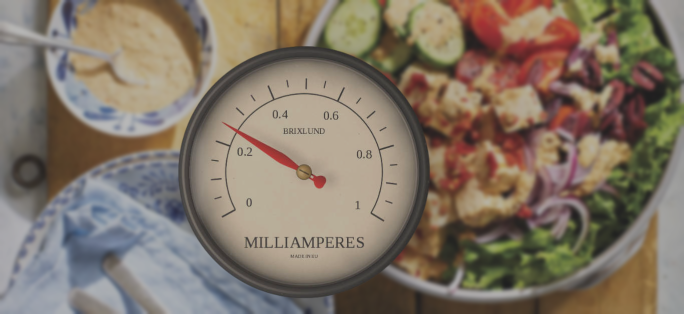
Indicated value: 0.25 mA
